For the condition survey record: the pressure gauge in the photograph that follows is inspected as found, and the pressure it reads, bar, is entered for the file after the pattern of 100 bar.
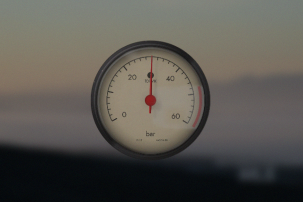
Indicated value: 30 bar
